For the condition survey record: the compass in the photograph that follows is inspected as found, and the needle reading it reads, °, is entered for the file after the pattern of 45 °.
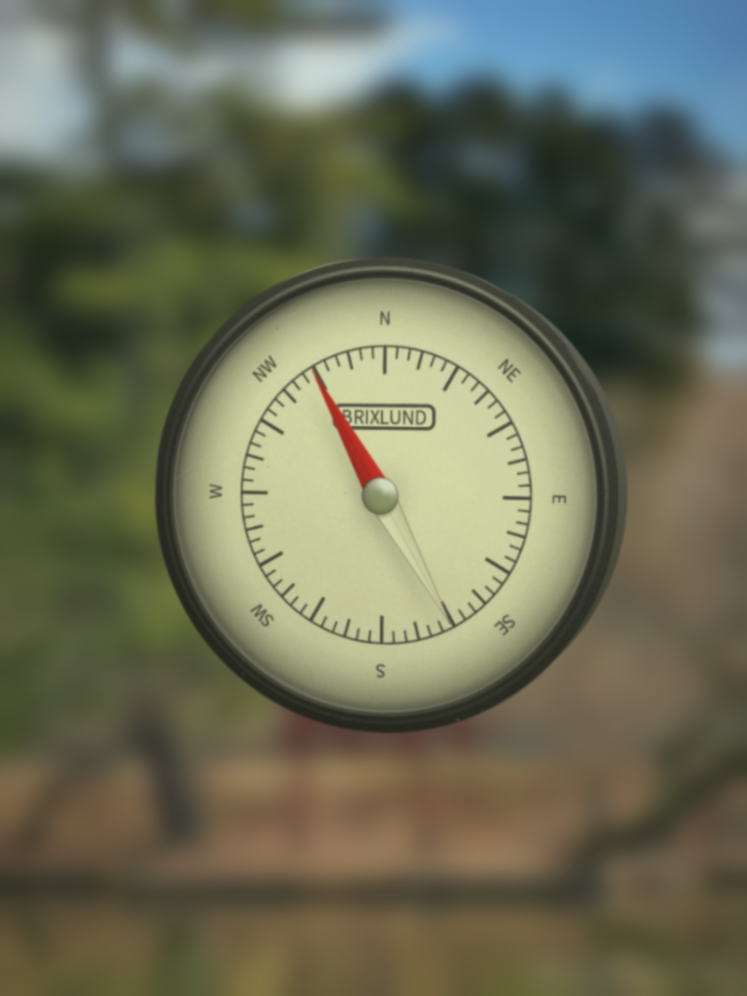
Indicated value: 330 °
